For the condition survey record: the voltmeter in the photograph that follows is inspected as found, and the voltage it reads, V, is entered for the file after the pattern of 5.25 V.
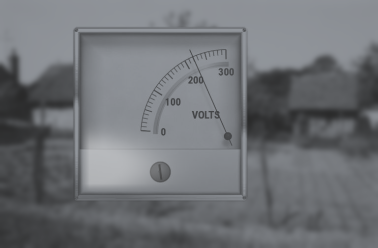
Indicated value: 220 V
